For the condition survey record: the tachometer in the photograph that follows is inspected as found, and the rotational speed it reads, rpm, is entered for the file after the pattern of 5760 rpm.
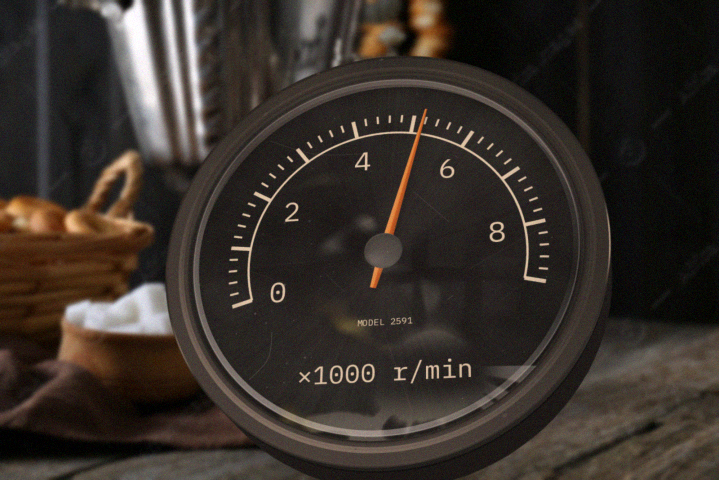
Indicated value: 5200 rpm
